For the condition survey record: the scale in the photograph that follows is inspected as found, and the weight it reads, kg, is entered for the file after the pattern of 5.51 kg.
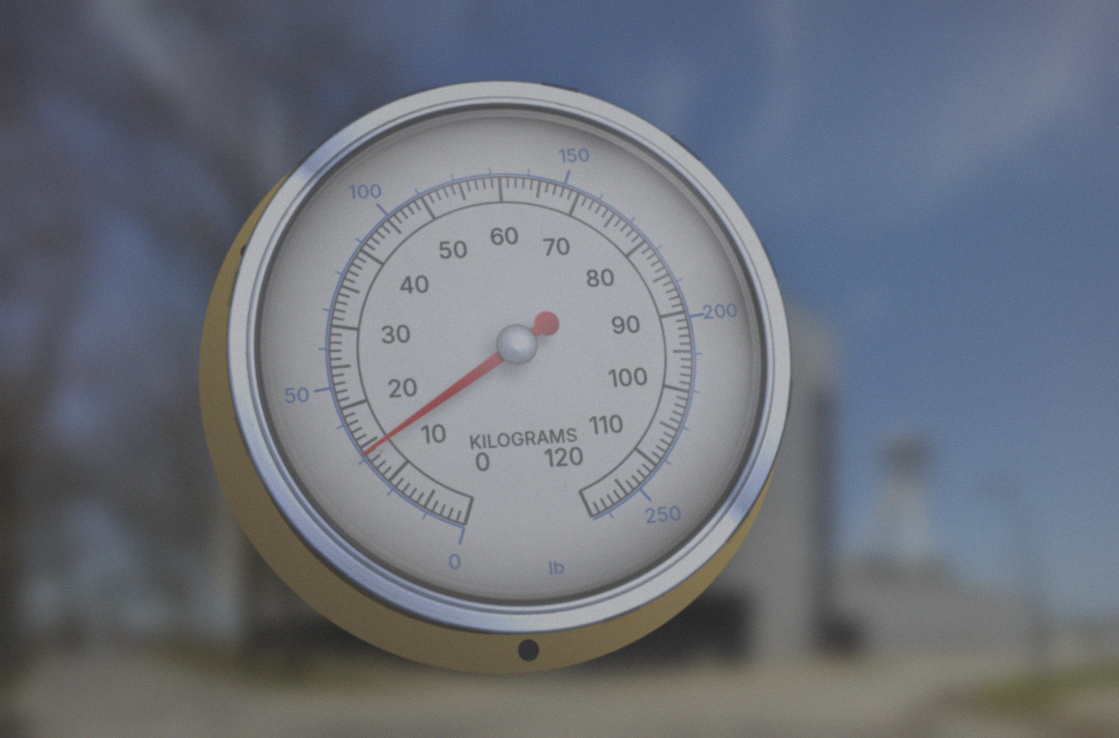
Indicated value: 14 kg
